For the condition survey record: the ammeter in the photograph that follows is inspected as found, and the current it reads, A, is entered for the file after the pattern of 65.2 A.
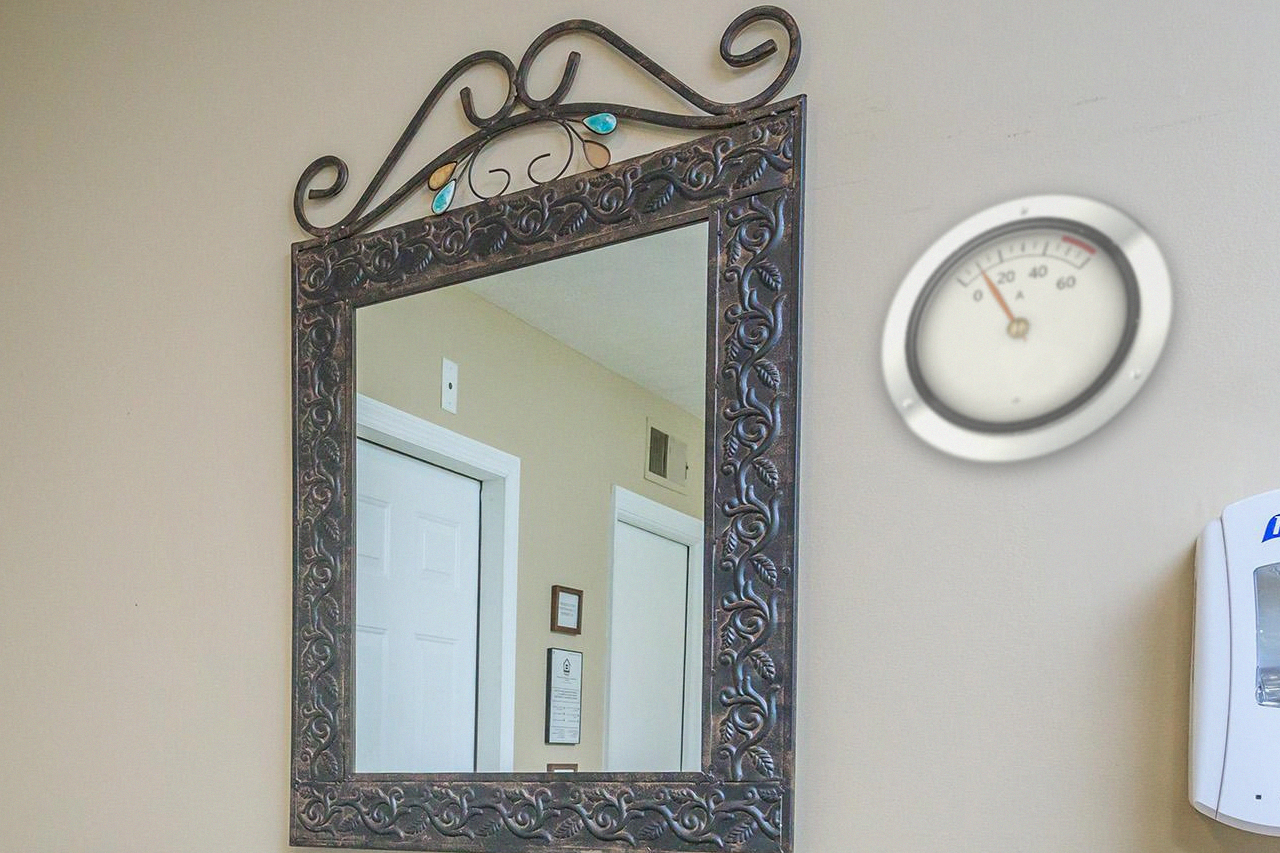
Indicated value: 10 A
